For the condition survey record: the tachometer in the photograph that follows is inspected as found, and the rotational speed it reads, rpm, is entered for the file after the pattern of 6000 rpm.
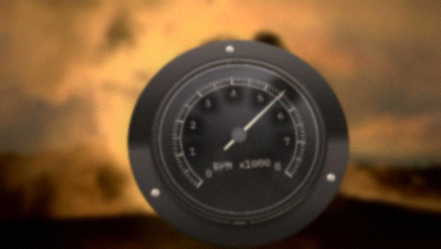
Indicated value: 5500 rpm
